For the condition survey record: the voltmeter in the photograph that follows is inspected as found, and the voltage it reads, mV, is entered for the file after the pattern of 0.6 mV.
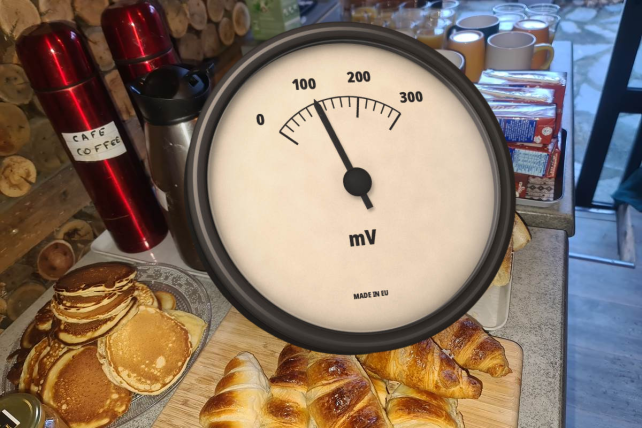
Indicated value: 100 mV
